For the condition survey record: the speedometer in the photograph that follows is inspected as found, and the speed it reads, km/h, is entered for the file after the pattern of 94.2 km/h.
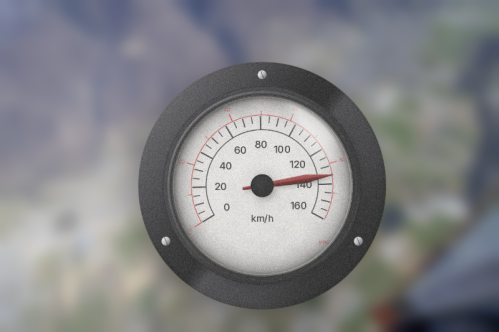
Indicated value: 135 km/h
